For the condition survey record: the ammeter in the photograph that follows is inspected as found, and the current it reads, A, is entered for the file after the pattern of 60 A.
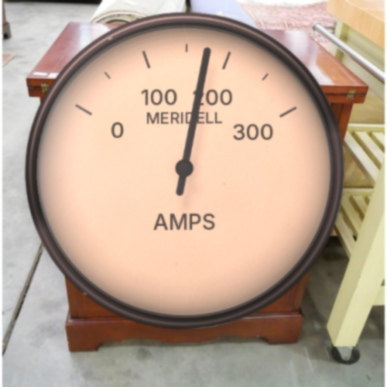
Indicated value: 175 A
